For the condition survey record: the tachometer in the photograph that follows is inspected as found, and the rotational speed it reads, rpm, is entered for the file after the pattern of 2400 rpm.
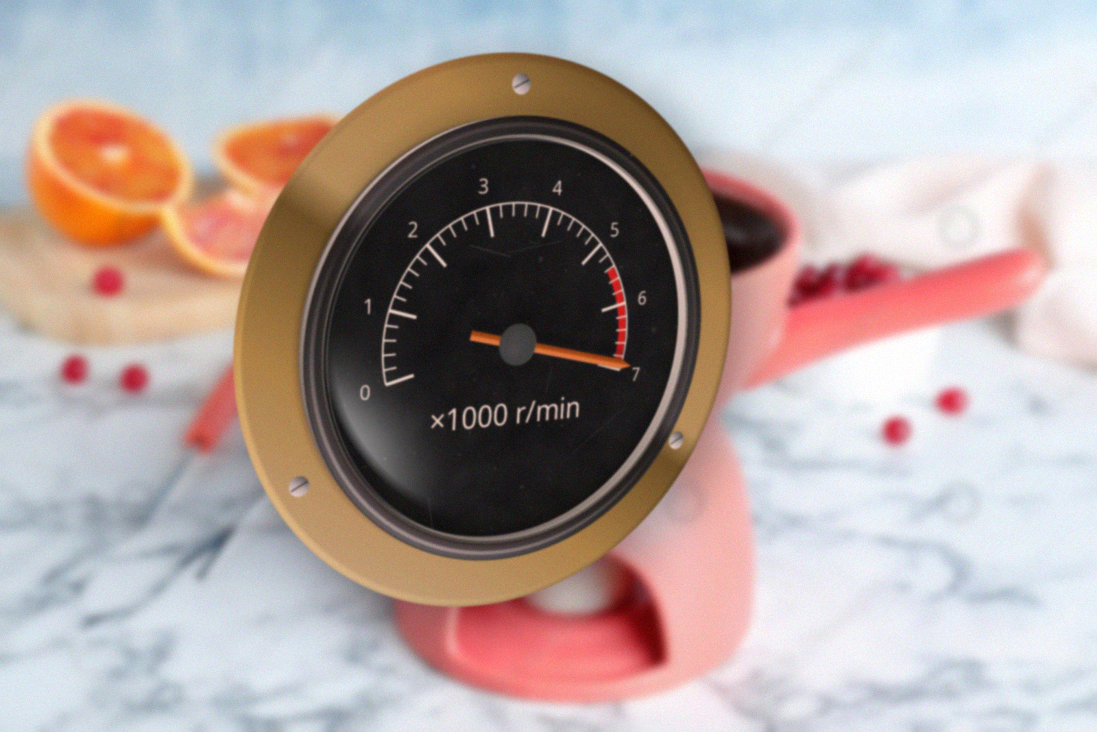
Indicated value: 6900 rpm
